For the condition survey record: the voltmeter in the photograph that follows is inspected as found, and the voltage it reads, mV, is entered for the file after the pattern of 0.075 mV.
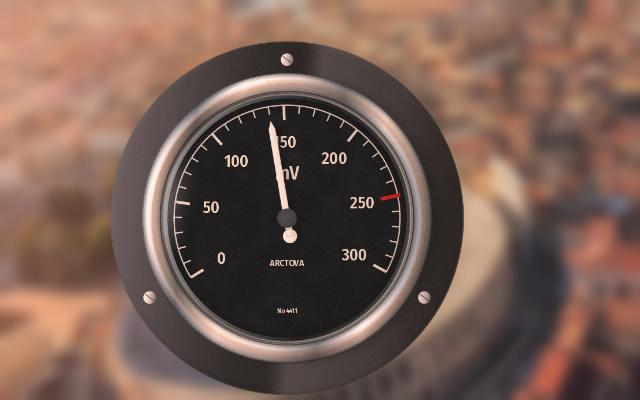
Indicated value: 140 mV
